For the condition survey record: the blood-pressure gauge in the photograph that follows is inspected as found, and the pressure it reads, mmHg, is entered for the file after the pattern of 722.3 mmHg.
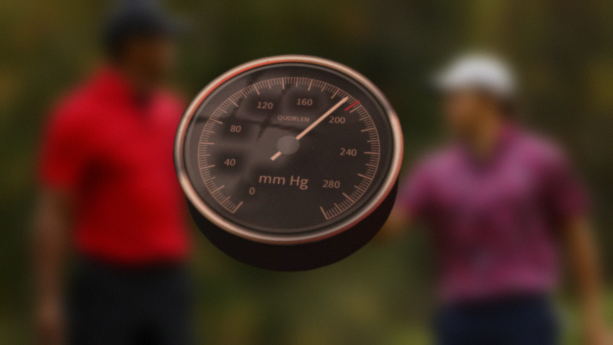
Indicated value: 190 mmHg
